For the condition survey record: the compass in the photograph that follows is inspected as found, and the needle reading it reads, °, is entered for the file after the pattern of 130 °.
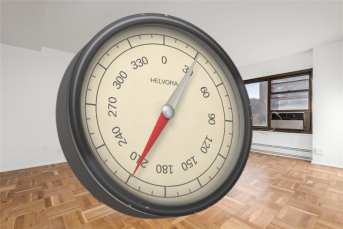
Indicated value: 210 °
